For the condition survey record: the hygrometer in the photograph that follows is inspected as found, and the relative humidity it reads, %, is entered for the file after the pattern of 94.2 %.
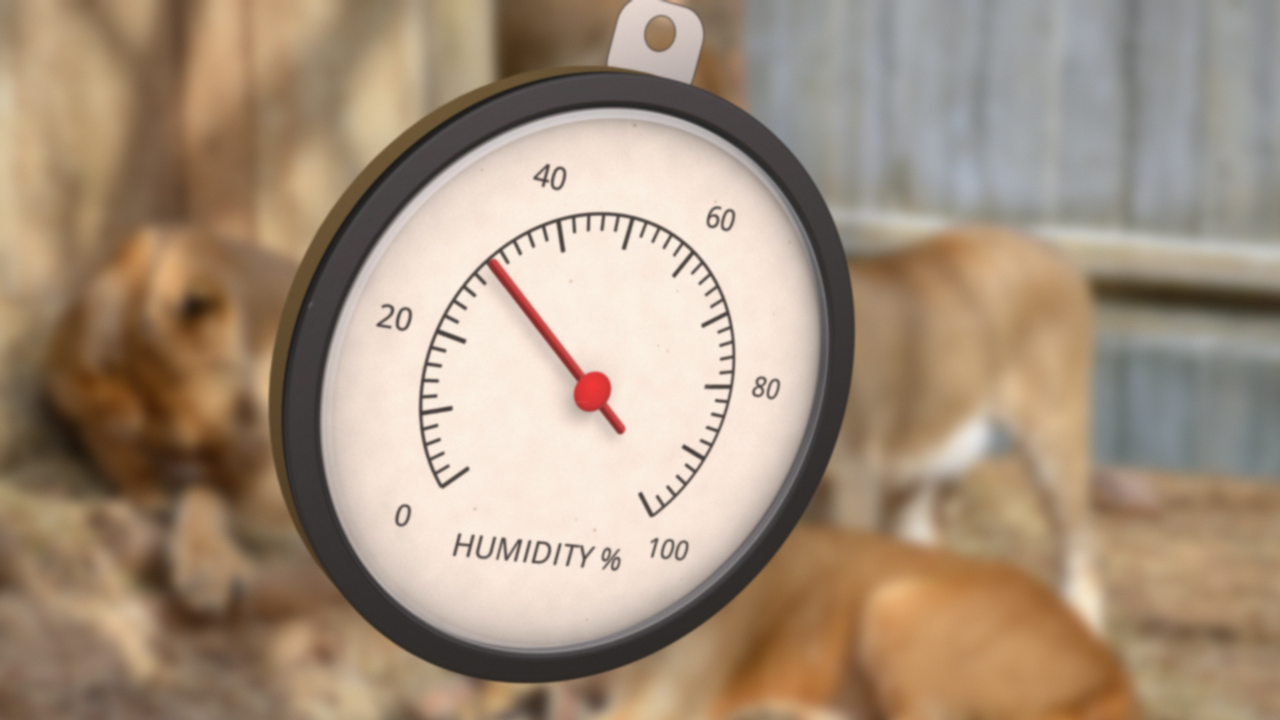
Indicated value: 30 %
